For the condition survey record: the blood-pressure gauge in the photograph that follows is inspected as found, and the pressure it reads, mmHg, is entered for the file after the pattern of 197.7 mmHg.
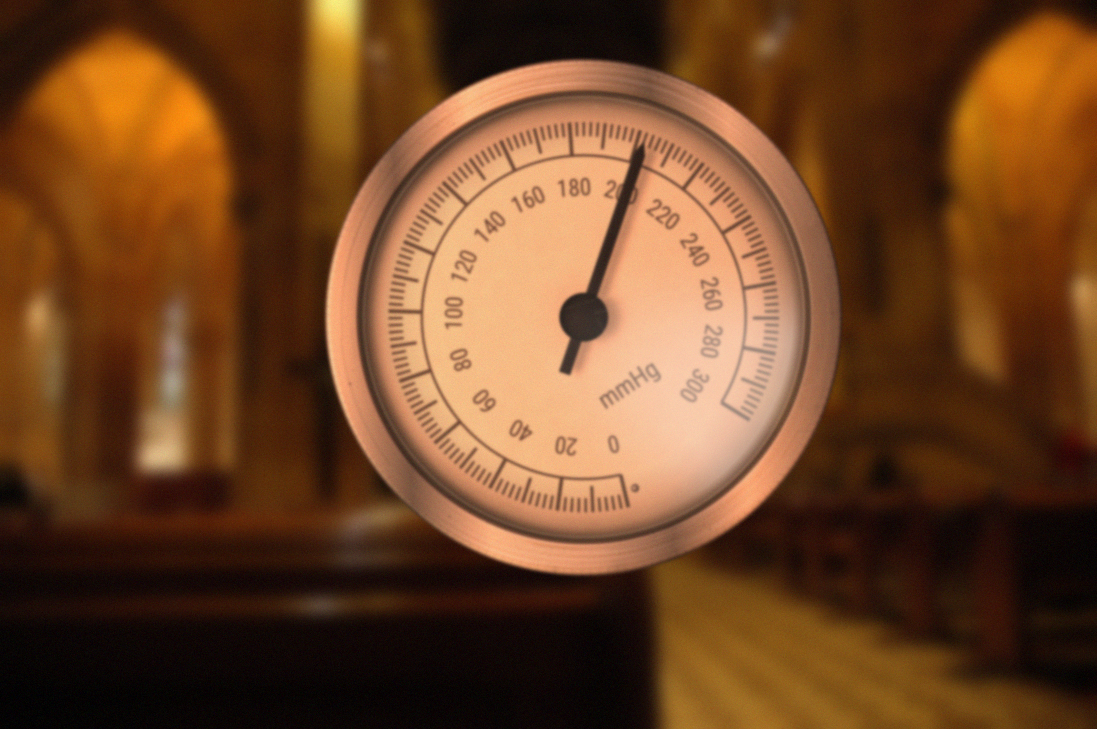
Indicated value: 202 mmHg
